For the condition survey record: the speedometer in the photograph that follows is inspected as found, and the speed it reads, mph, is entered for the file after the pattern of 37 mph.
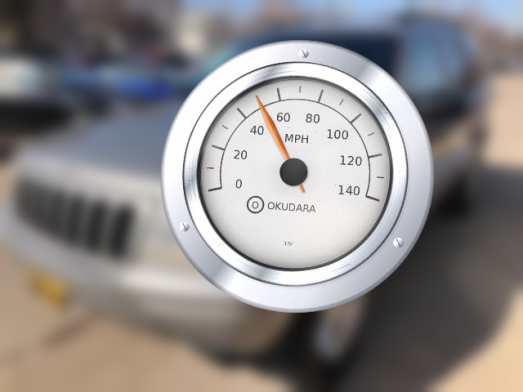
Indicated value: 50 mph
